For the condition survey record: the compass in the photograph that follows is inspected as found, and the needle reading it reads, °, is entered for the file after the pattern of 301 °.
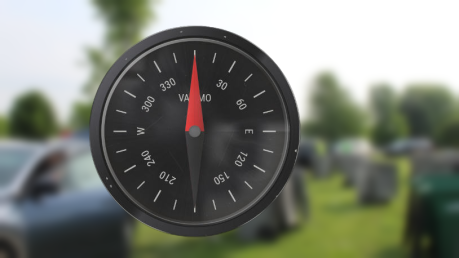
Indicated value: 0 °
